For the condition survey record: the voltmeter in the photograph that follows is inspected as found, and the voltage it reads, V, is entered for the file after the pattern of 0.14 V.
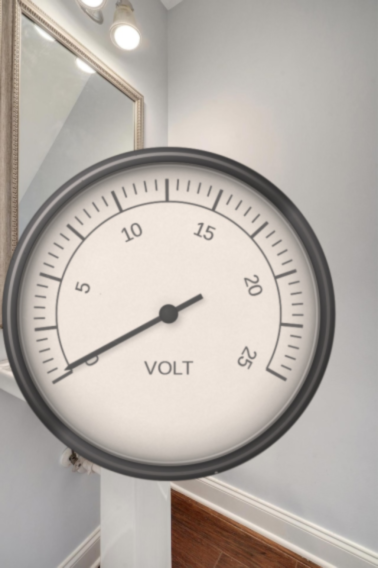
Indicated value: 0.25 V
